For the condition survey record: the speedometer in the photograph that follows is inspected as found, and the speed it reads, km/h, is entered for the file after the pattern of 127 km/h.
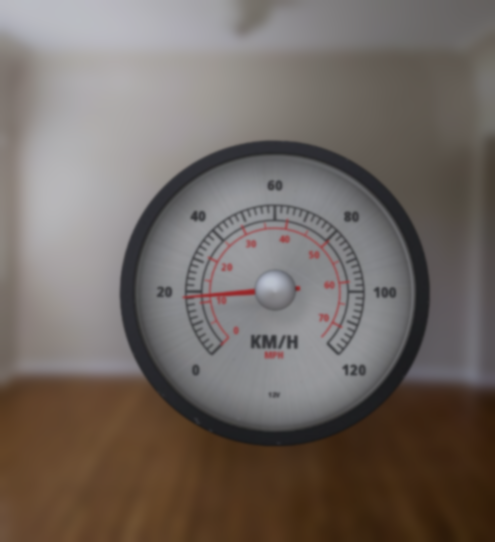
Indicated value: 18 km/h
